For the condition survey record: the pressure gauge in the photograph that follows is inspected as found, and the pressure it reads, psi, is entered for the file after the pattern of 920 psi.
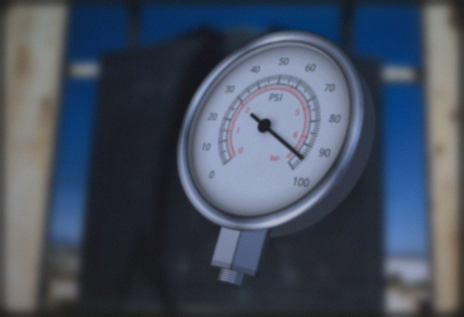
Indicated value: 95 psi
